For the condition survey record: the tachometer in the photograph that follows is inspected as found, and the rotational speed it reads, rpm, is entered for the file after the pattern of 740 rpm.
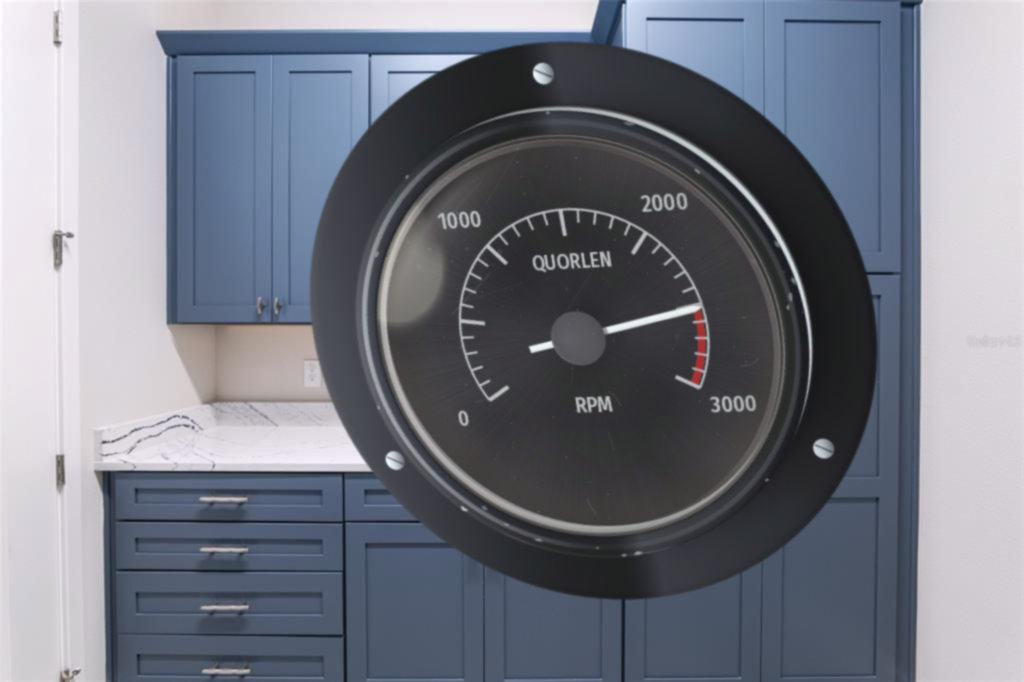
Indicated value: 2500 rpm
